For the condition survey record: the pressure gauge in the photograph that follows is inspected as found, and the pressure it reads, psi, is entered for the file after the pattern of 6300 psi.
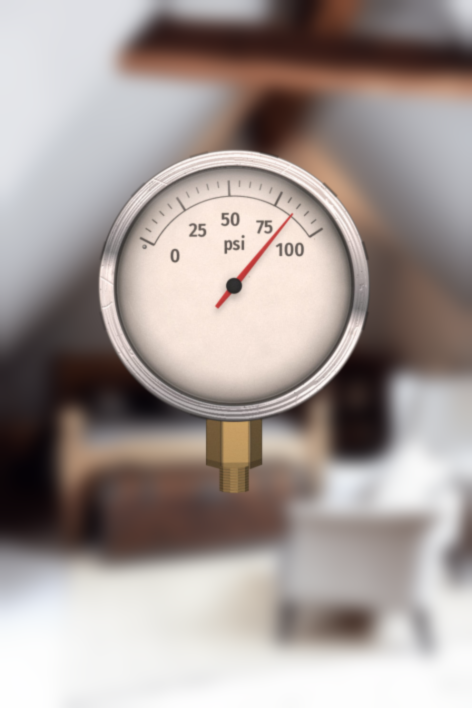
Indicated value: 85 psi
